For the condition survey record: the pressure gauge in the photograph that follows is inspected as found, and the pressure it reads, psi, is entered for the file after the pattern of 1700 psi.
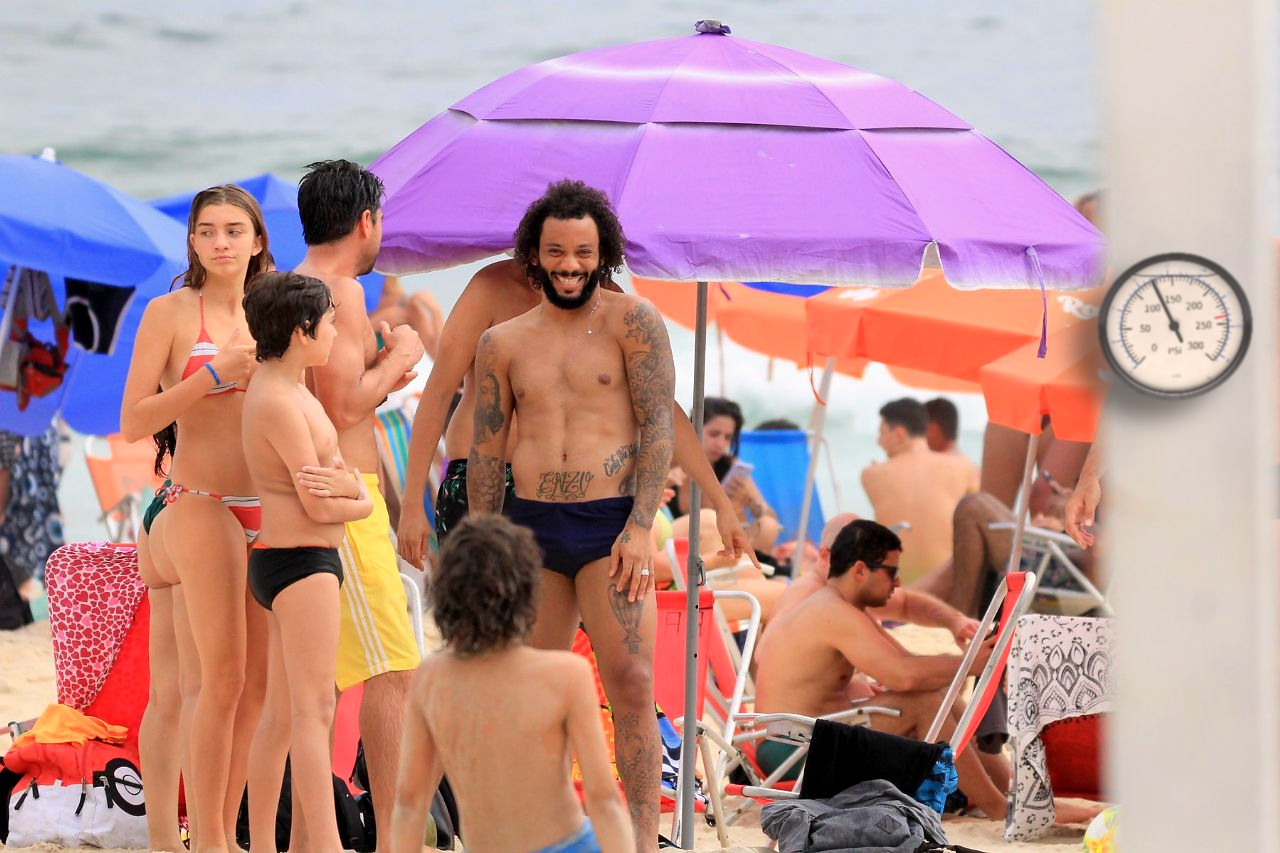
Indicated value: 125 psi
